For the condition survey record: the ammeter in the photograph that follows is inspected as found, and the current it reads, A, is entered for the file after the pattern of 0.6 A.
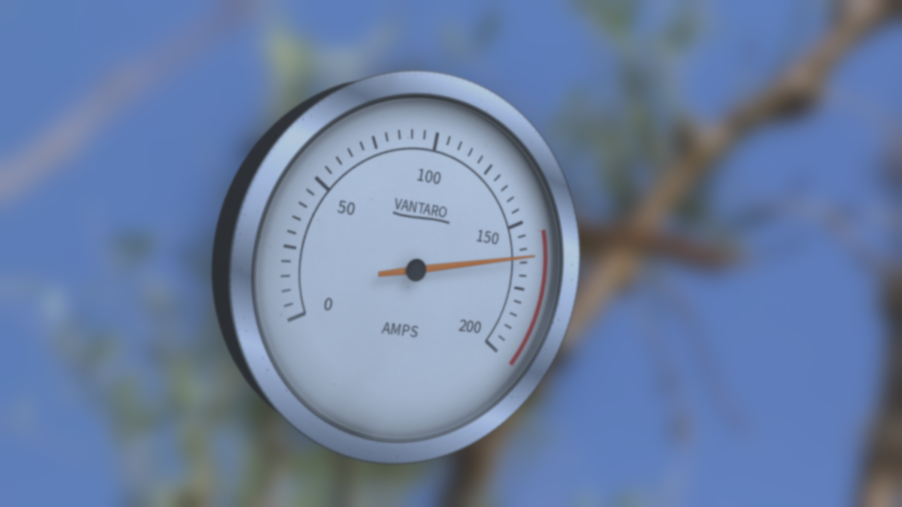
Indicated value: 162.5 A
